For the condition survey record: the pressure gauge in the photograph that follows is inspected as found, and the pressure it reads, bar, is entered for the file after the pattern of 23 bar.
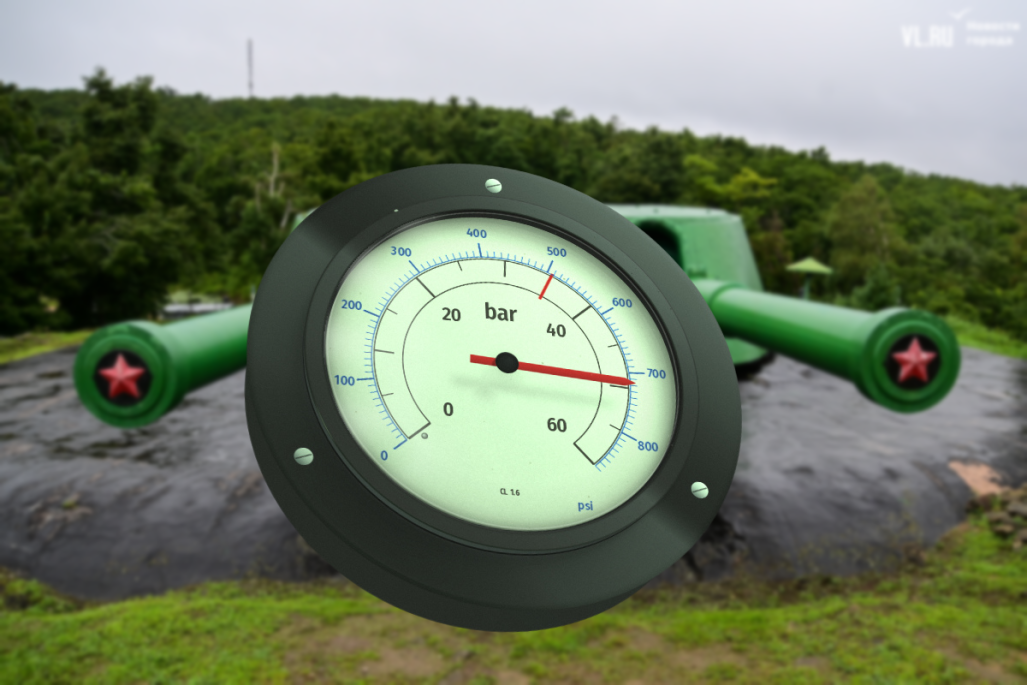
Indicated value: 50 bar
